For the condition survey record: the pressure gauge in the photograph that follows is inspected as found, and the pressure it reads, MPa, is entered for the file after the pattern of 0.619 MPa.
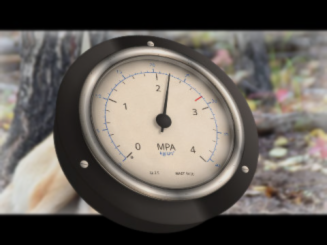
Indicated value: 2.2 MPa
